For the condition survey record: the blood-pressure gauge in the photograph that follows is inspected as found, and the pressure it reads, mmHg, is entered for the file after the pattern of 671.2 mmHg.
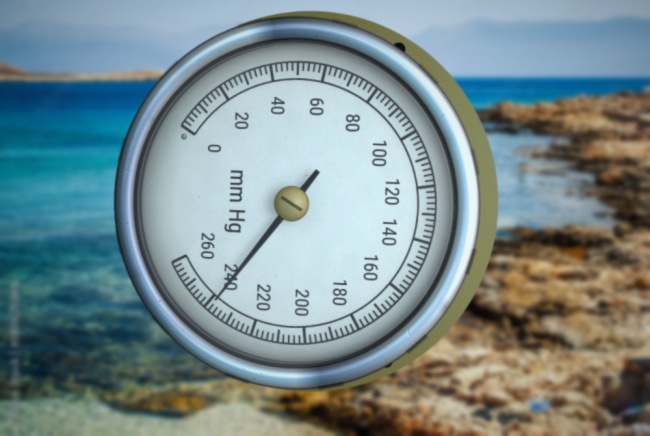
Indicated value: 238 mmHg
